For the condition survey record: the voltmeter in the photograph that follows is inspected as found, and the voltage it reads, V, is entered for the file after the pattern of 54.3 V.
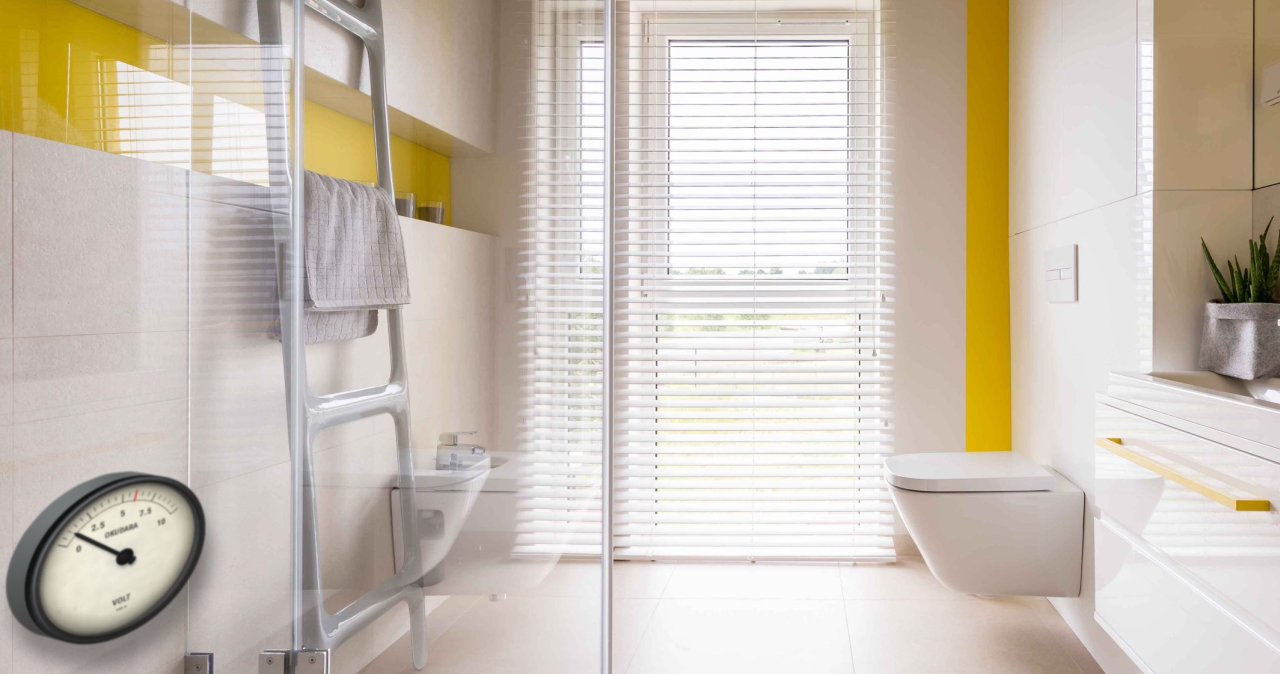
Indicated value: 1 V
